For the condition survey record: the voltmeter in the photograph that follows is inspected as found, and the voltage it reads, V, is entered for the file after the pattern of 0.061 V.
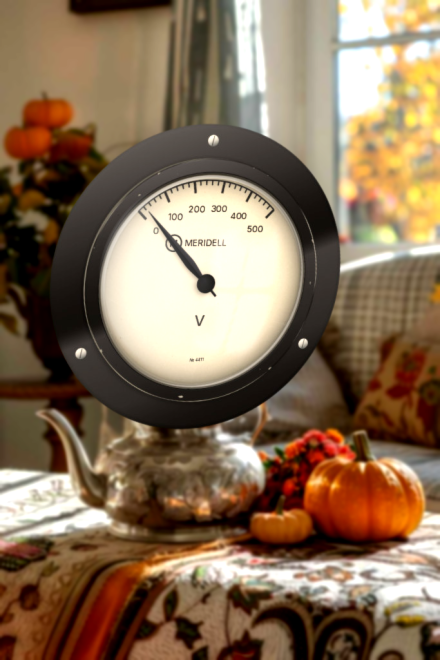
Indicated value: 20 V
